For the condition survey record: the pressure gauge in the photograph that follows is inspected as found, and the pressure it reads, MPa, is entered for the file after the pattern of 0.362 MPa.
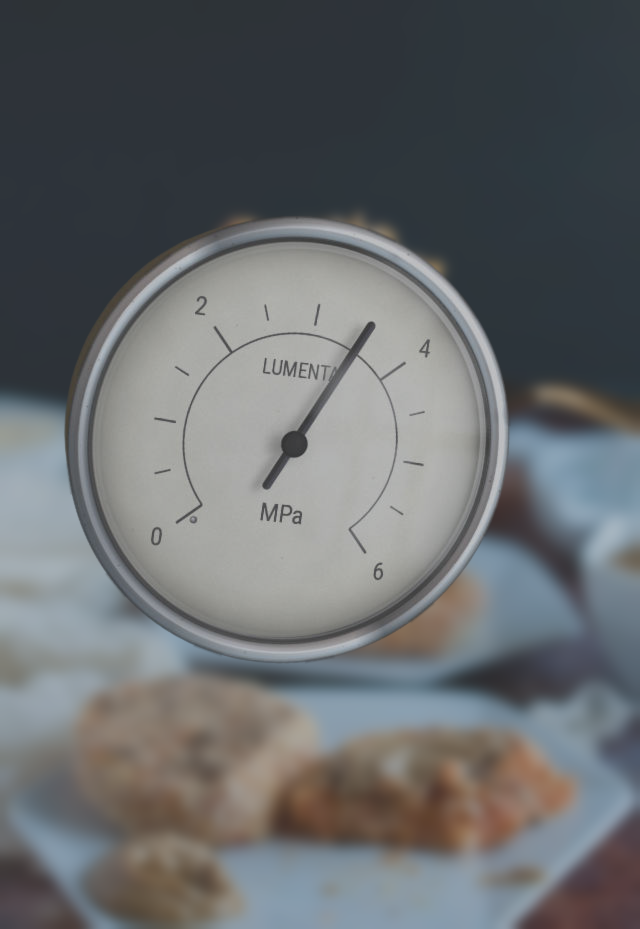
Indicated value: 3.5 MPa
